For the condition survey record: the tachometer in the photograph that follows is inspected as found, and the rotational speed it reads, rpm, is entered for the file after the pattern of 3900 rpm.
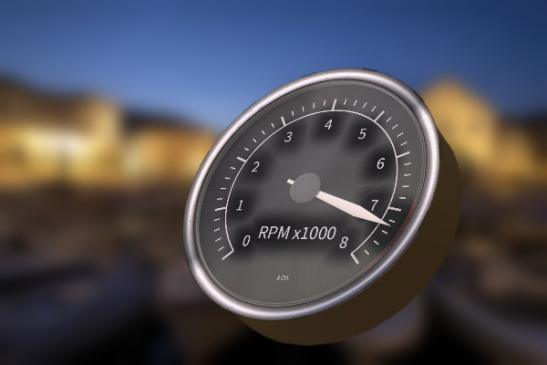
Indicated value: 7300 rpm
